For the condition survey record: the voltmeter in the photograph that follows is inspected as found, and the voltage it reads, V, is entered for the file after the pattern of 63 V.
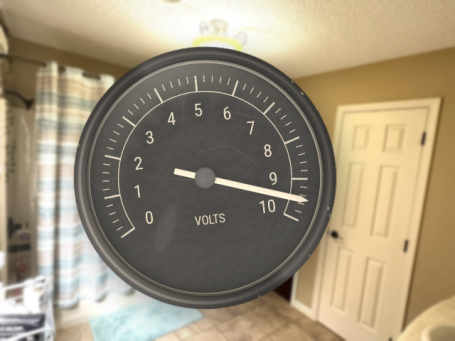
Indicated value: 9.5 V
